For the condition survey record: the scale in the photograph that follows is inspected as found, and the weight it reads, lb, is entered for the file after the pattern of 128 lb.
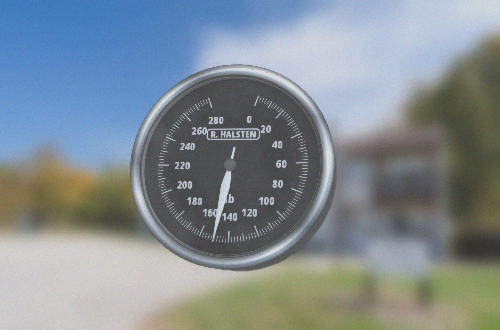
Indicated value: 150 lb
